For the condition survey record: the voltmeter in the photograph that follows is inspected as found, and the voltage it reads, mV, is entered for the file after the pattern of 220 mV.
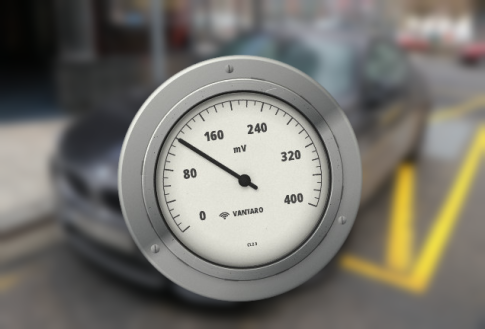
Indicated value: 120 mV
